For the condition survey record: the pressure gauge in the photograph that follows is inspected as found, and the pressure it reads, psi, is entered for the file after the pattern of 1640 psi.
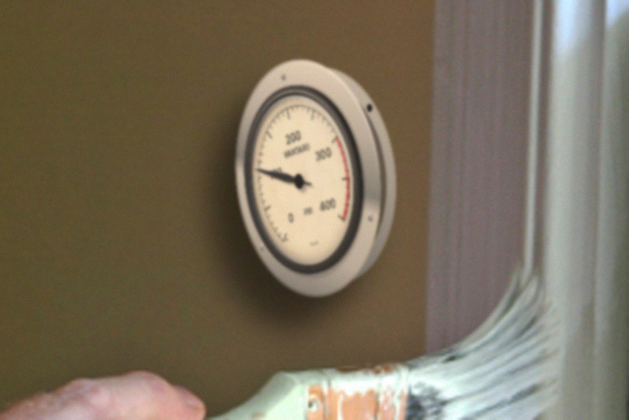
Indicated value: 100 psi
